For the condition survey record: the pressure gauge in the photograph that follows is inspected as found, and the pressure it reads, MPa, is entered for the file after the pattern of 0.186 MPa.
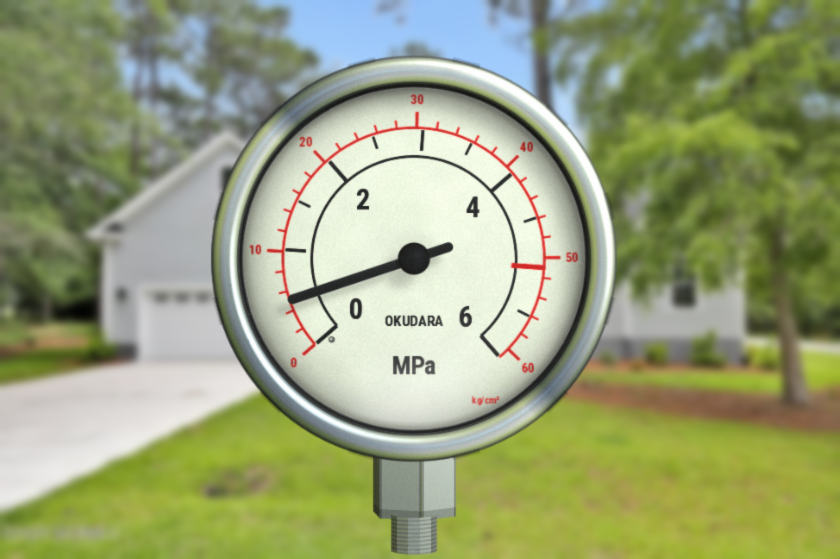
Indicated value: 0.5 MPa
